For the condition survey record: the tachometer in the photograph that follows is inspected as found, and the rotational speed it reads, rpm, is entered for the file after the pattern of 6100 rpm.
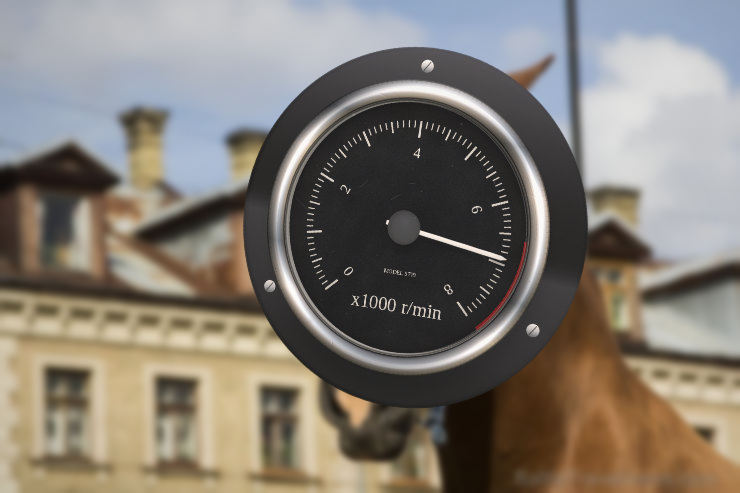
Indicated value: 6900 rpm
